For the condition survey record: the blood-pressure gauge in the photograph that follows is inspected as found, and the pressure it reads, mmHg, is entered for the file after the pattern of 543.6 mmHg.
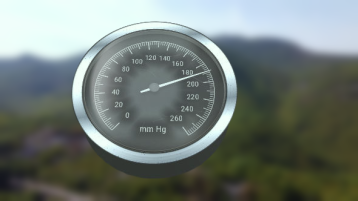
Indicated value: 190 mmHg
